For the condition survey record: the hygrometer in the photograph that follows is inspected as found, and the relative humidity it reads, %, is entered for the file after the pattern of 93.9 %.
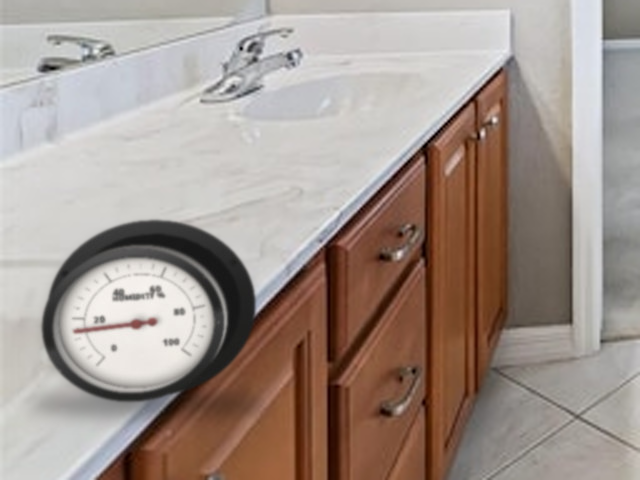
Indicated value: 16 %
